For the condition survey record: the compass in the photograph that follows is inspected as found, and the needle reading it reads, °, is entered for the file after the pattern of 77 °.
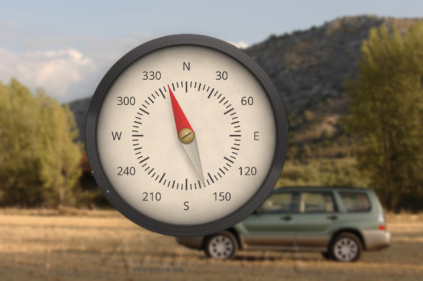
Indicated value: 340 °
